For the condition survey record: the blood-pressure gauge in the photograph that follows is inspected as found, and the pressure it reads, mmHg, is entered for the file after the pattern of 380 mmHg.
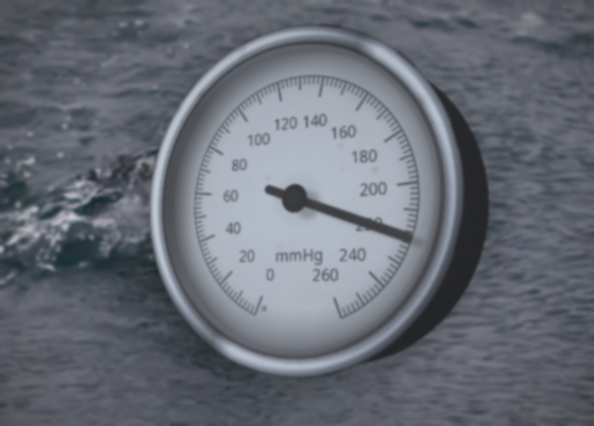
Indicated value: 220 mmHg
